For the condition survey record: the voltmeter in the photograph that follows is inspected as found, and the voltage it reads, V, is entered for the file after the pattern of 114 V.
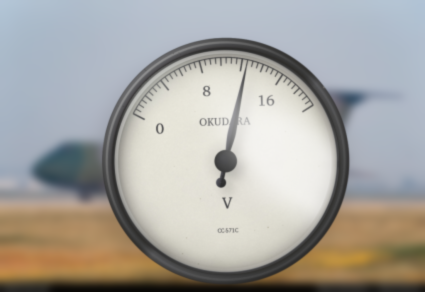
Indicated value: 12.5 V
